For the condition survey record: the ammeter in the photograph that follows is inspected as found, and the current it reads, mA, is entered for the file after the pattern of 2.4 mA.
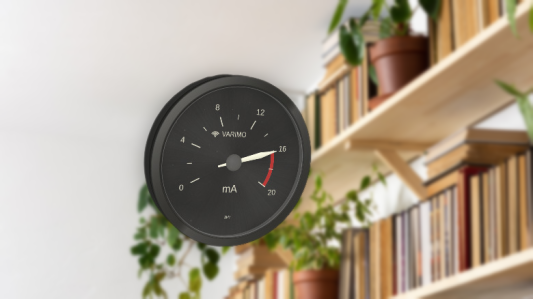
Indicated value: 16 mA
